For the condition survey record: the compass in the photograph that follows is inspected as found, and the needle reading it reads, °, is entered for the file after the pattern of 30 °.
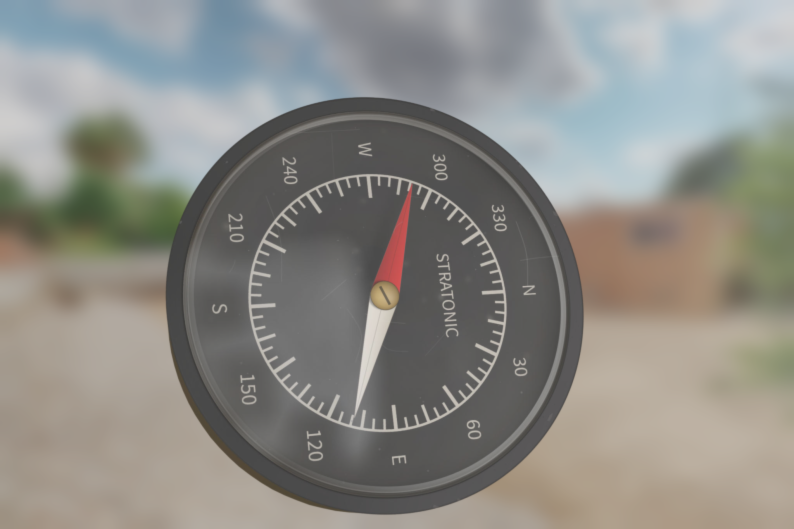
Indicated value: 290 °
